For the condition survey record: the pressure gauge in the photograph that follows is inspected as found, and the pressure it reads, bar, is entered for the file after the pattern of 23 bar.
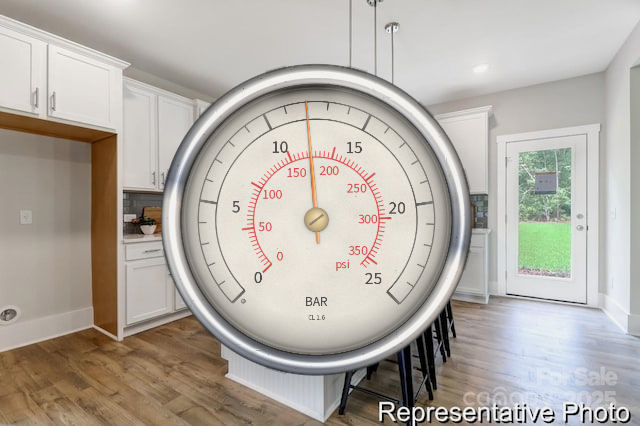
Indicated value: 12 bar
